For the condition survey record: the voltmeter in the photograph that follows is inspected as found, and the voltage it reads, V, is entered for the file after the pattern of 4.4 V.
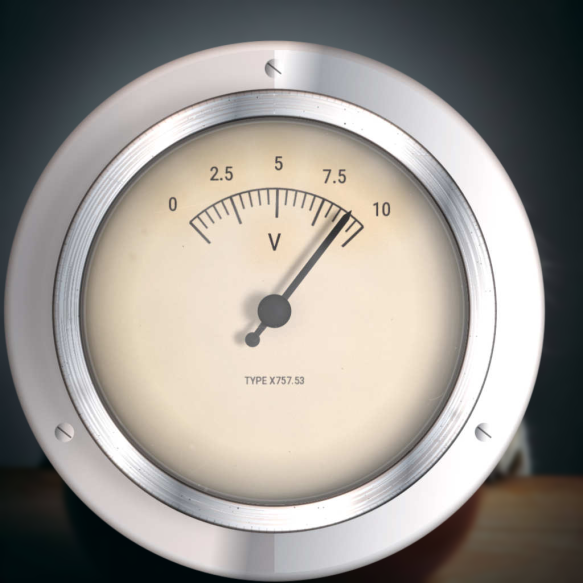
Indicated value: 9 V
